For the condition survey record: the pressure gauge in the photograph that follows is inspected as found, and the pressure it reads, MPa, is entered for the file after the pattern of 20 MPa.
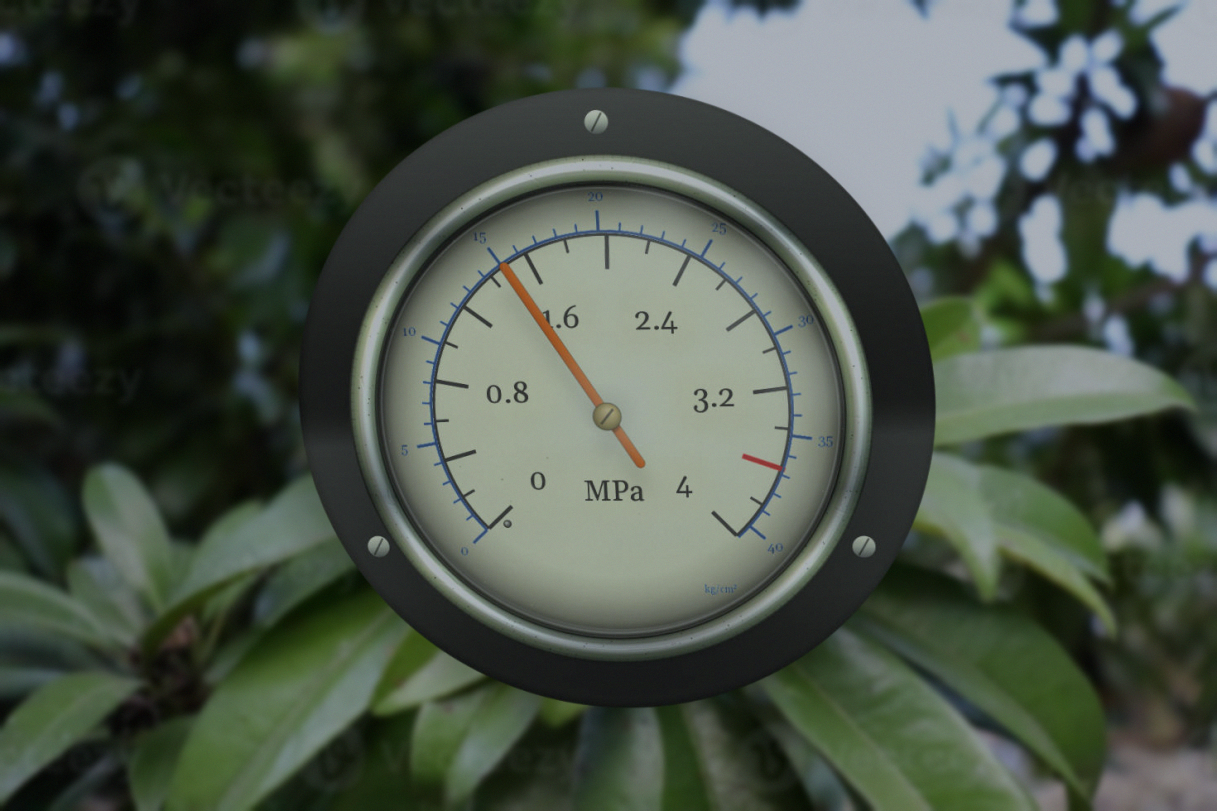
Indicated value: 1.5 MPa
